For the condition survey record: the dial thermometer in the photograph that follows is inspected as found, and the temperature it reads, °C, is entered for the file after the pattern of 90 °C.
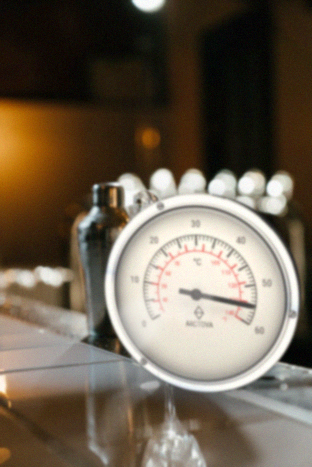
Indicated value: 55 °C
